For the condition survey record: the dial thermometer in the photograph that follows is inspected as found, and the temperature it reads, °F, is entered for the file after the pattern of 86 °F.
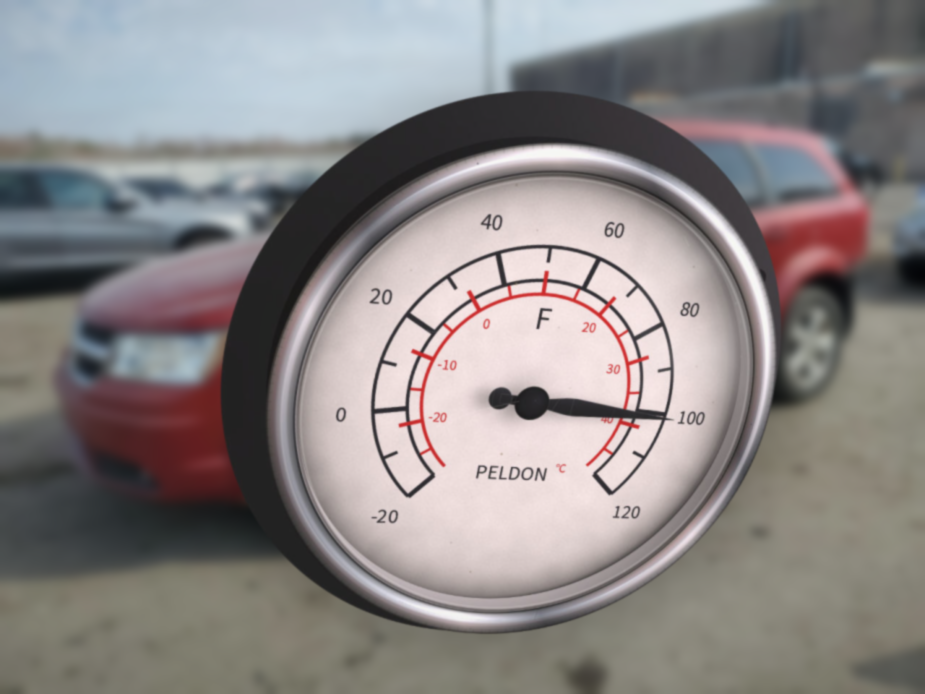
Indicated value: 100 °F
